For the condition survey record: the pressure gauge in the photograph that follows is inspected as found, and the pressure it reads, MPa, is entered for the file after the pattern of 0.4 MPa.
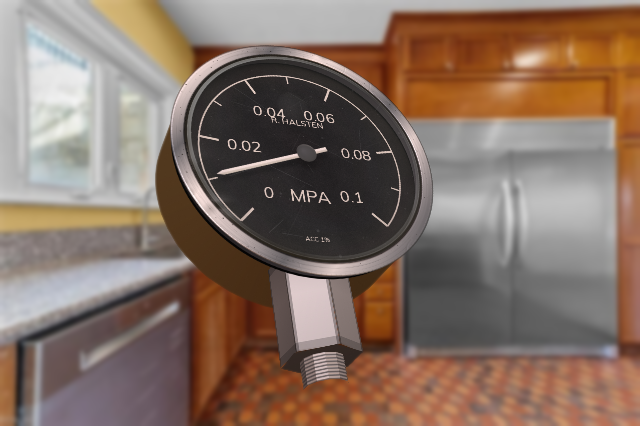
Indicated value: 0.01 MPa
